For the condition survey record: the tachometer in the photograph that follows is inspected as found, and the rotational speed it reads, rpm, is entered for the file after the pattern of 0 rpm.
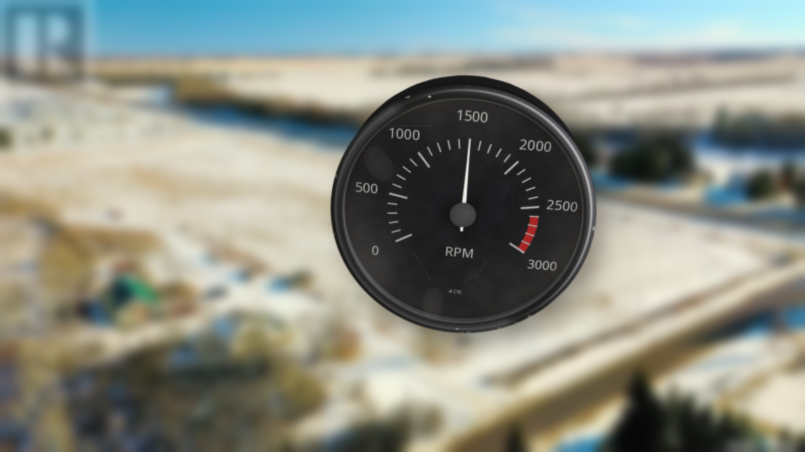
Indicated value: 1500 rpm
